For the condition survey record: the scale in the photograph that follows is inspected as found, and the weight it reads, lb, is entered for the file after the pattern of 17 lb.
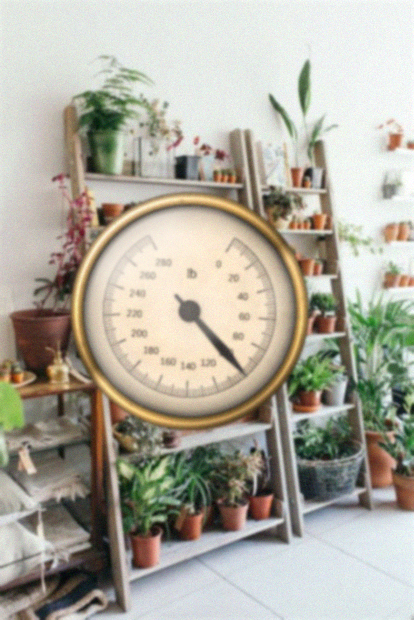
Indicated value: 100 lb
